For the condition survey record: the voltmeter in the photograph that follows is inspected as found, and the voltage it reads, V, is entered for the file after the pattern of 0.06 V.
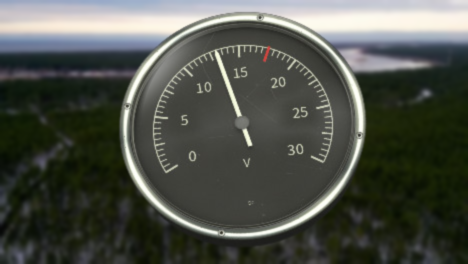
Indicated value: 13 V
